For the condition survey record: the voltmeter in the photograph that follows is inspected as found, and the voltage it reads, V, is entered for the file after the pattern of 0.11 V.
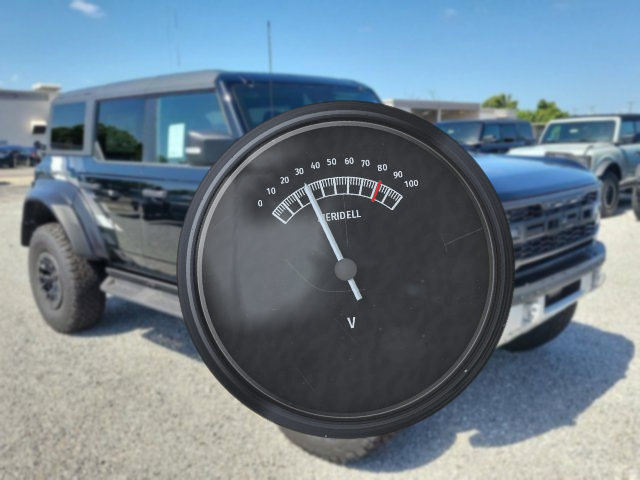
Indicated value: 30 V
